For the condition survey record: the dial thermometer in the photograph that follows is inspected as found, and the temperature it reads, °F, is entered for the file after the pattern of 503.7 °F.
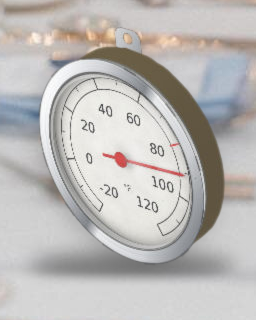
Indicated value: 90 °F
